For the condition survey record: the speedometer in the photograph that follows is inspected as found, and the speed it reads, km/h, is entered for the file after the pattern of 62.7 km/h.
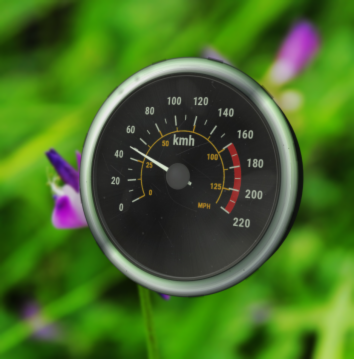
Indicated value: 50 km/h
